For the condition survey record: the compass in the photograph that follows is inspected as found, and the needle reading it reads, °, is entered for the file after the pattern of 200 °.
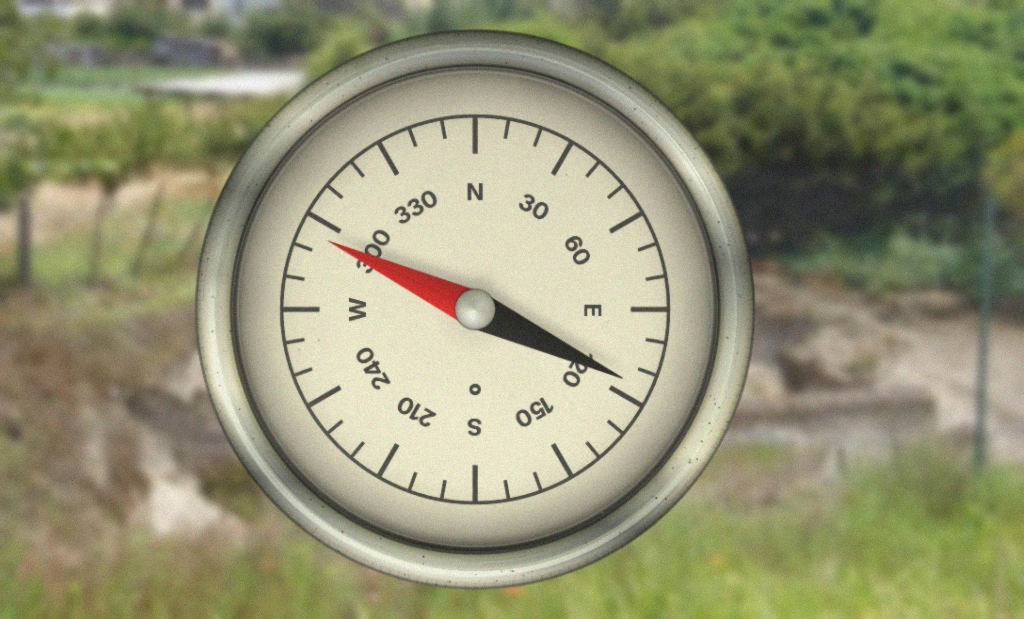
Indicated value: 295 °
